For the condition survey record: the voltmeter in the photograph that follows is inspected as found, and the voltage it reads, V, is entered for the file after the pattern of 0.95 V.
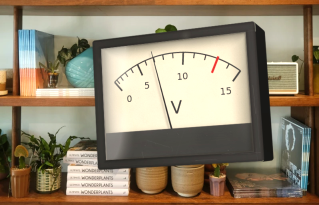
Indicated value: 7 V
